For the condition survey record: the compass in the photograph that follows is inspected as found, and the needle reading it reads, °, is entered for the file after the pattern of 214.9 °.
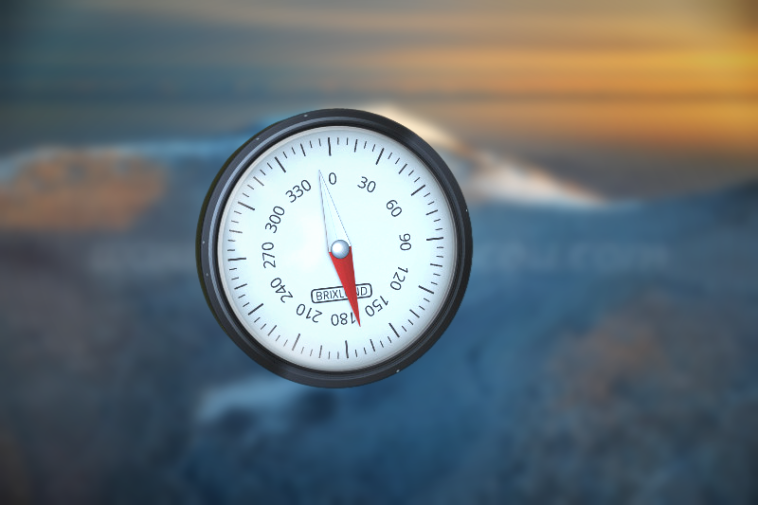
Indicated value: 170 °
